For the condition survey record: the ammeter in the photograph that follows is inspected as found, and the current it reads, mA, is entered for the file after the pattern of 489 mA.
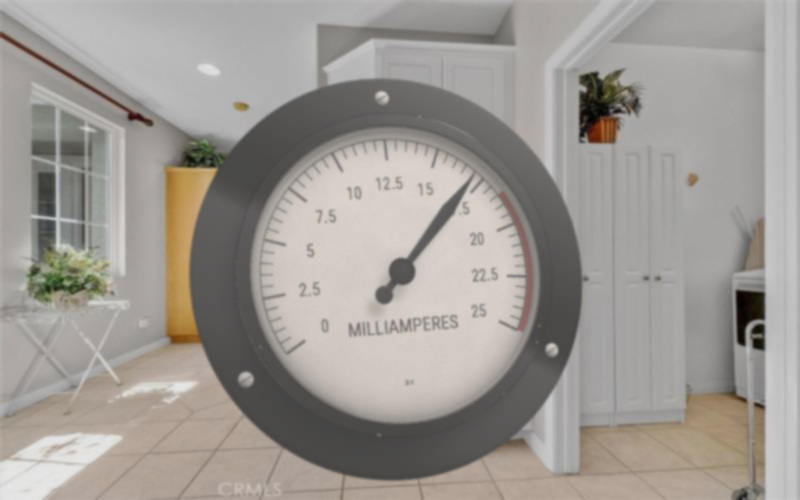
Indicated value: 17 mA
